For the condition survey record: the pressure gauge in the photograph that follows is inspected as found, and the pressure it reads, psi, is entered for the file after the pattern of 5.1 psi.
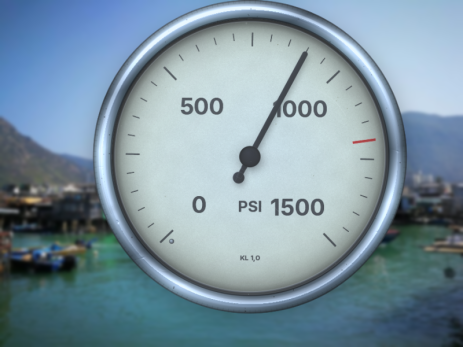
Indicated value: 900 psi
